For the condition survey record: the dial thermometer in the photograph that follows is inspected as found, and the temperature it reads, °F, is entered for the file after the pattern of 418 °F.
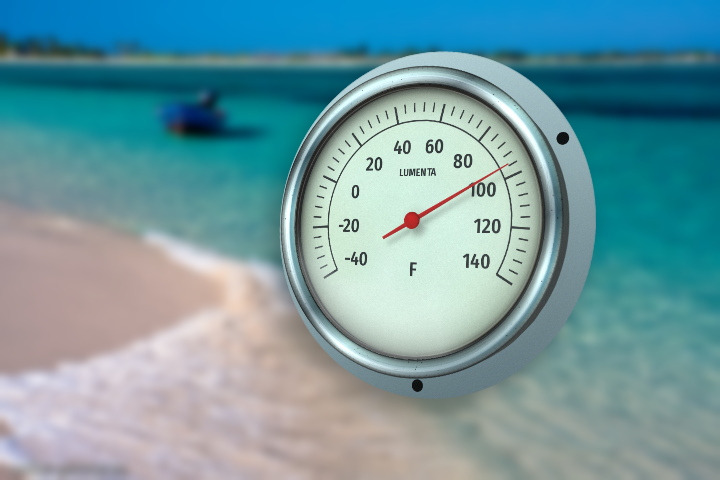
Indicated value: 96 °F
